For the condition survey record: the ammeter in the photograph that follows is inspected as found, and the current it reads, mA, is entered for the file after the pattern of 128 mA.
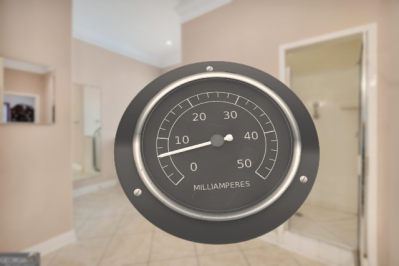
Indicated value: 6 mA
